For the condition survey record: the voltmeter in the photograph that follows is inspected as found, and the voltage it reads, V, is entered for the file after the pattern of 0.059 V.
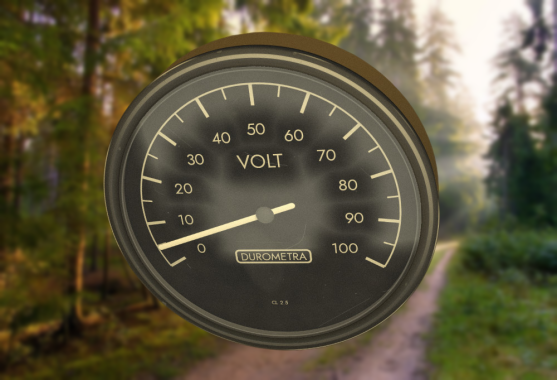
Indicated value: 5 V
